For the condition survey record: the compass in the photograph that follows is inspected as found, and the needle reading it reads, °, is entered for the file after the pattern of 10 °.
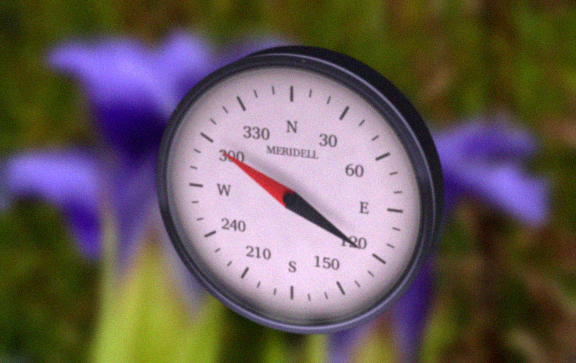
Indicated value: 300 °
